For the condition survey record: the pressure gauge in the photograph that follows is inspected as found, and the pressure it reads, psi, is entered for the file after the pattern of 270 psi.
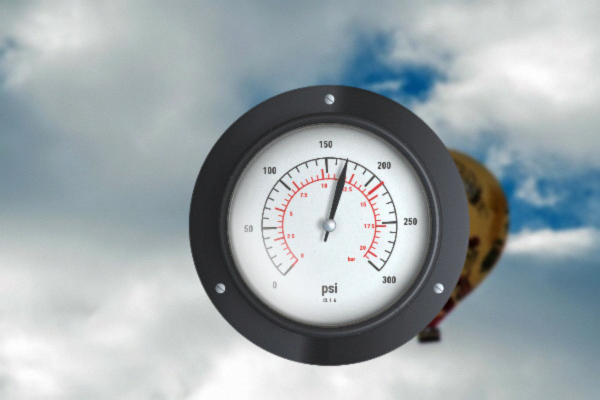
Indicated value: 170 psi
